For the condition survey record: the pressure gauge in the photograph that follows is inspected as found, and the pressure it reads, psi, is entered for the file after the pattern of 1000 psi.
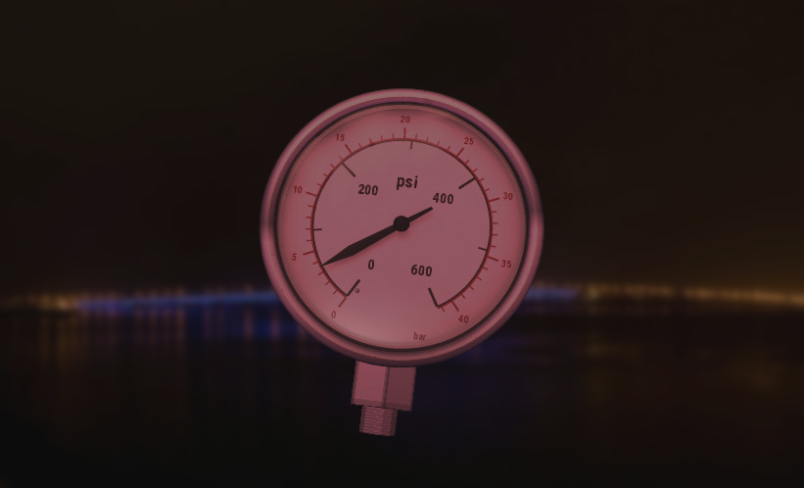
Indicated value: 50 psi
